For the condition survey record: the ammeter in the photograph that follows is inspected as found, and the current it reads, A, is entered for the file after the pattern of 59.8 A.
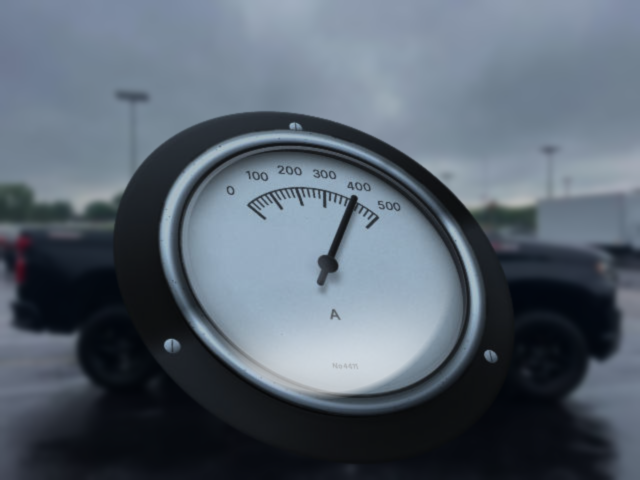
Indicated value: 400 A
